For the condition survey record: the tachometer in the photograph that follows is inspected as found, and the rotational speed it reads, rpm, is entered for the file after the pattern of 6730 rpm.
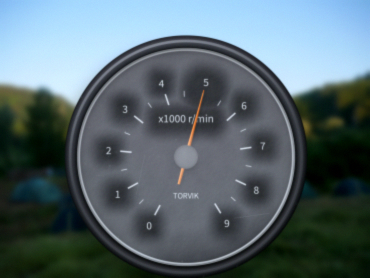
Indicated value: 5000 rpm
